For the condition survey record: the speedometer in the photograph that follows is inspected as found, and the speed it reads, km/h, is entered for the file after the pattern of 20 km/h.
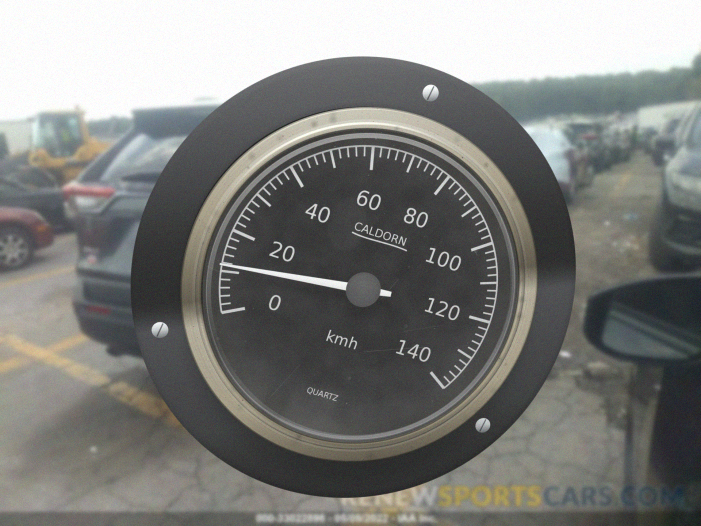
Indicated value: 12 km/h
